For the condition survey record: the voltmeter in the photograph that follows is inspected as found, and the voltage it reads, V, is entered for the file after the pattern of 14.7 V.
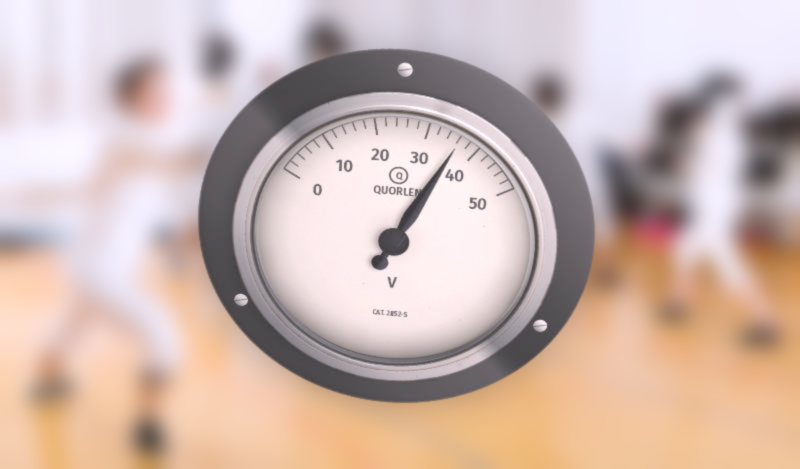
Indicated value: 36 V
